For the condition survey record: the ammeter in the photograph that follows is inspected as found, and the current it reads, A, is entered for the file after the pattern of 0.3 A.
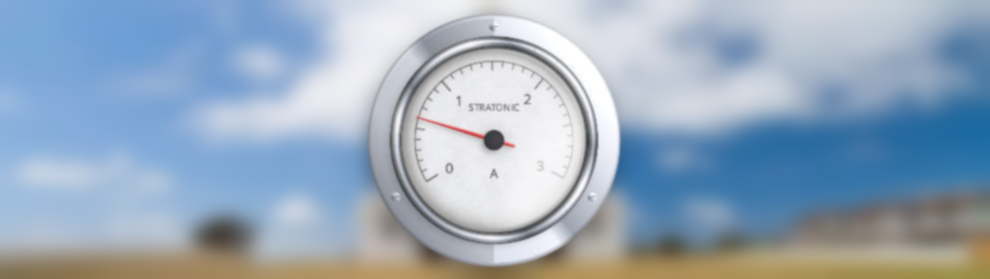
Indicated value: 0.6 A
